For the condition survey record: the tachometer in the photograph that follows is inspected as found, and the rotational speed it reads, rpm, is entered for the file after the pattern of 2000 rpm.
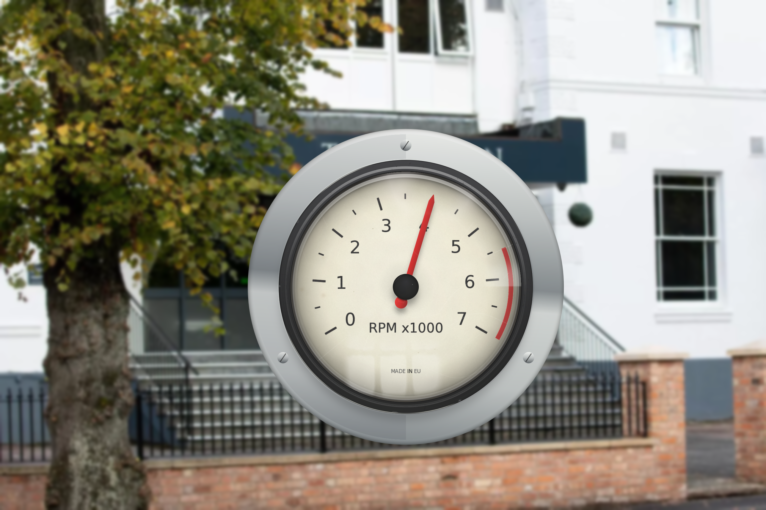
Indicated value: 4000 rpm
